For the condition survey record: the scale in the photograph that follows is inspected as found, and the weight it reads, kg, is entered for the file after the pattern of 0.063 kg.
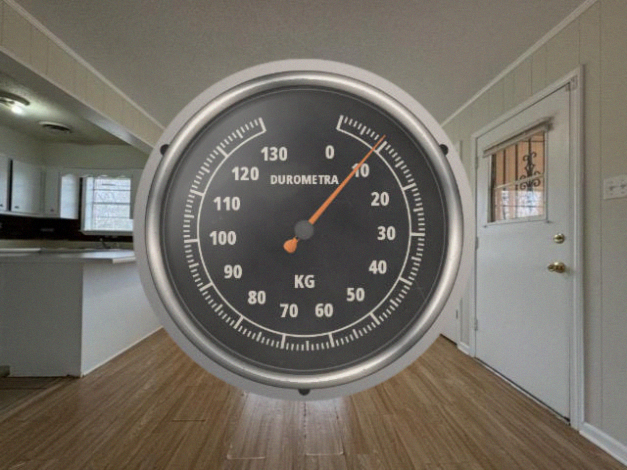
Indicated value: 9 kg
